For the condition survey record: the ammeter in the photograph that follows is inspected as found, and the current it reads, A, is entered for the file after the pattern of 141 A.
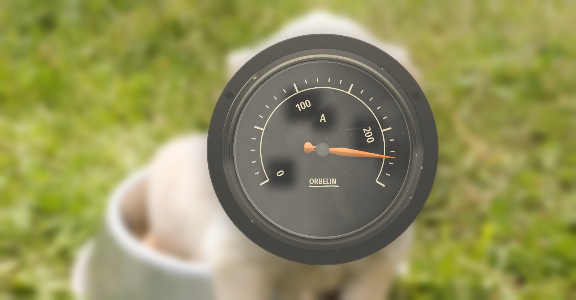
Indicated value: 225 A
